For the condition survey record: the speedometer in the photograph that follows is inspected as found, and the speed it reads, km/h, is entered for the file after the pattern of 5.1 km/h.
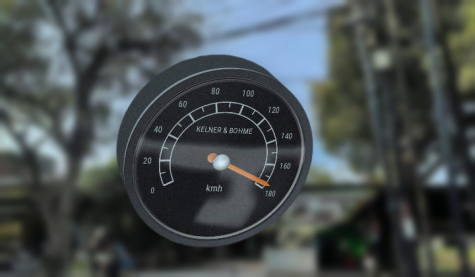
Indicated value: 175 km/h
